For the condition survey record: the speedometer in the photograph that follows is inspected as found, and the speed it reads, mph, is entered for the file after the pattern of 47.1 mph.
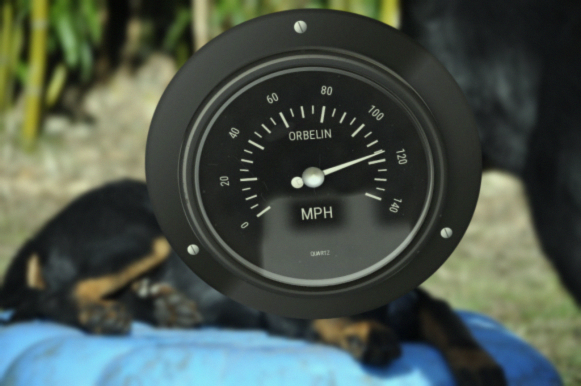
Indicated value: 115 mph
